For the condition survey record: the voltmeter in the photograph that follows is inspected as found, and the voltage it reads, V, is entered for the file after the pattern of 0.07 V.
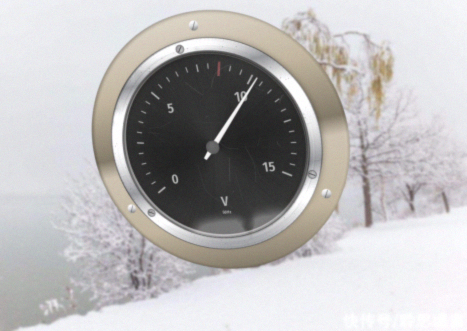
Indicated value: 10.25 V
